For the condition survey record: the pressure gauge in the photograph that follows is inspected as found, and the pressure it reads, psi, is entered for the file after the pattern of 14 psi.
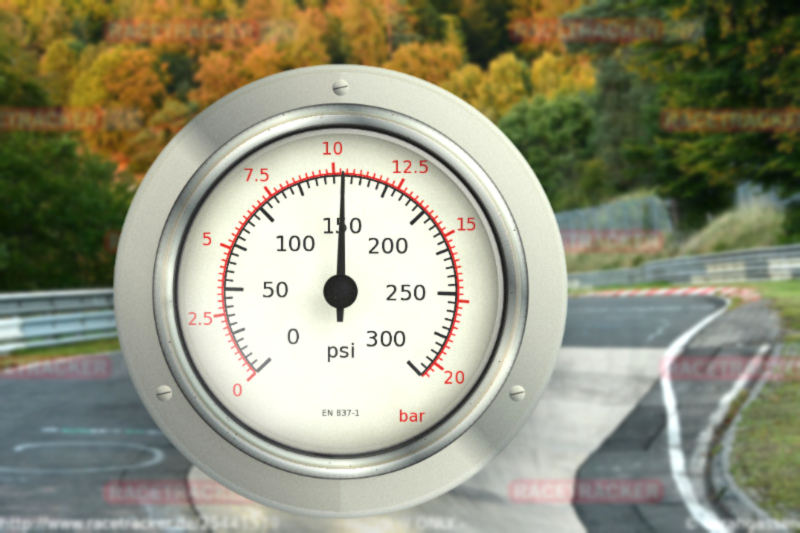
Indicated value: 150 psi
